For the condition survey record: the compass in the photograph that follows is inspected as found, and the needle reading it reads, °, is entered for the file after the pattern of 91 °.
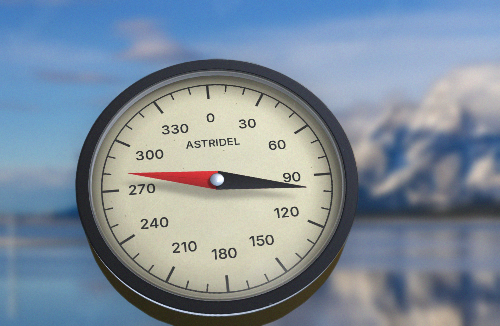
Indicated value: 280 °
